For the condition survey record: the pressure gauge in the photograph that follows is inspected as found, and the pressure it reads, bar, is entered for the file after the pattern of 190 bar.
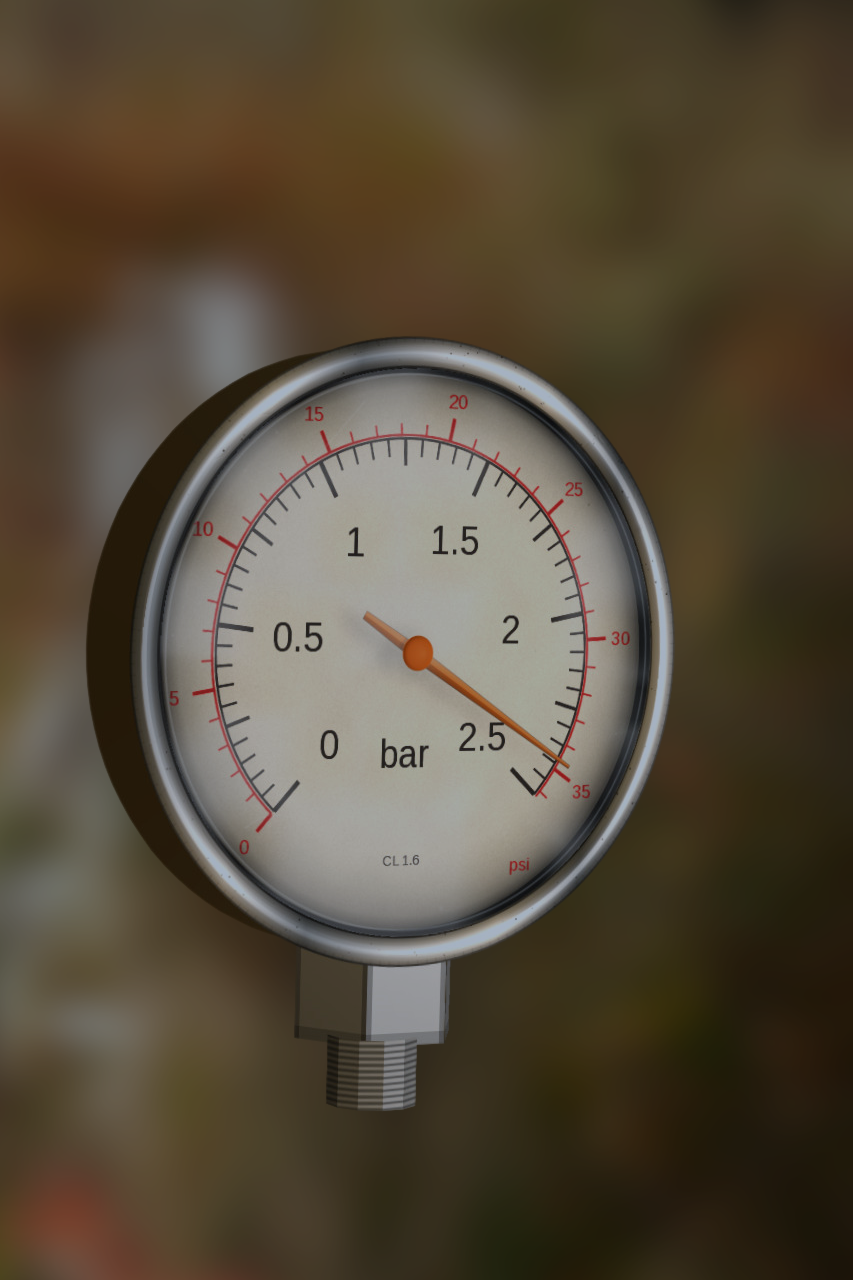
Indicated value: 2.4 bar
